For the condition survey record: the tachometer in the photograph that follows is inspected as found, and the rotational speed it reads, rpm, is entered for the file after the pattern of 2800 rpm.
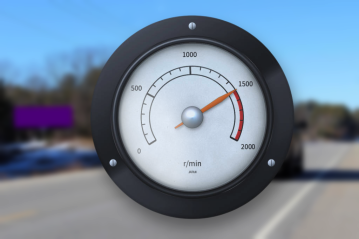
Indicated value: 1500 rpm
